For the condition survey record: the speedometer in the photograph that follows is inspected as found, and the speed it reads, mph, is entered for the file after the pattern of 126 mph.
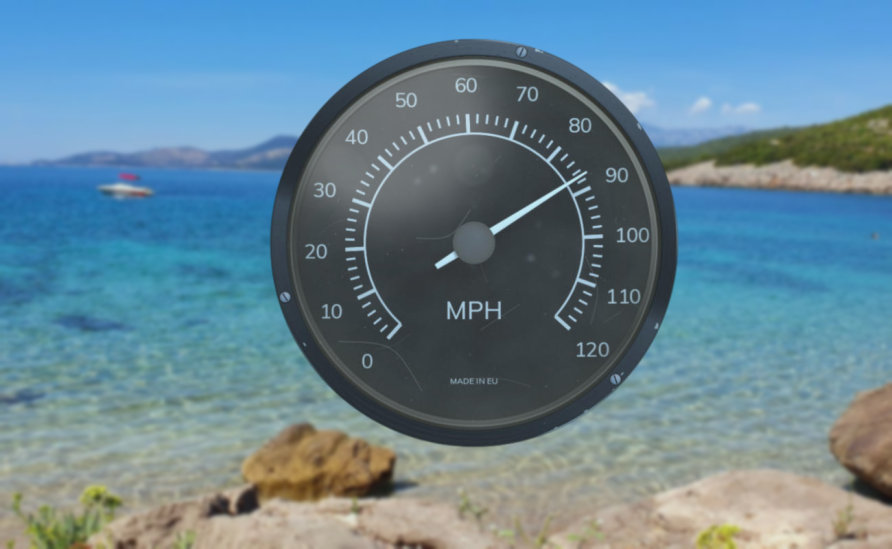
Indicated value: 87 mph
